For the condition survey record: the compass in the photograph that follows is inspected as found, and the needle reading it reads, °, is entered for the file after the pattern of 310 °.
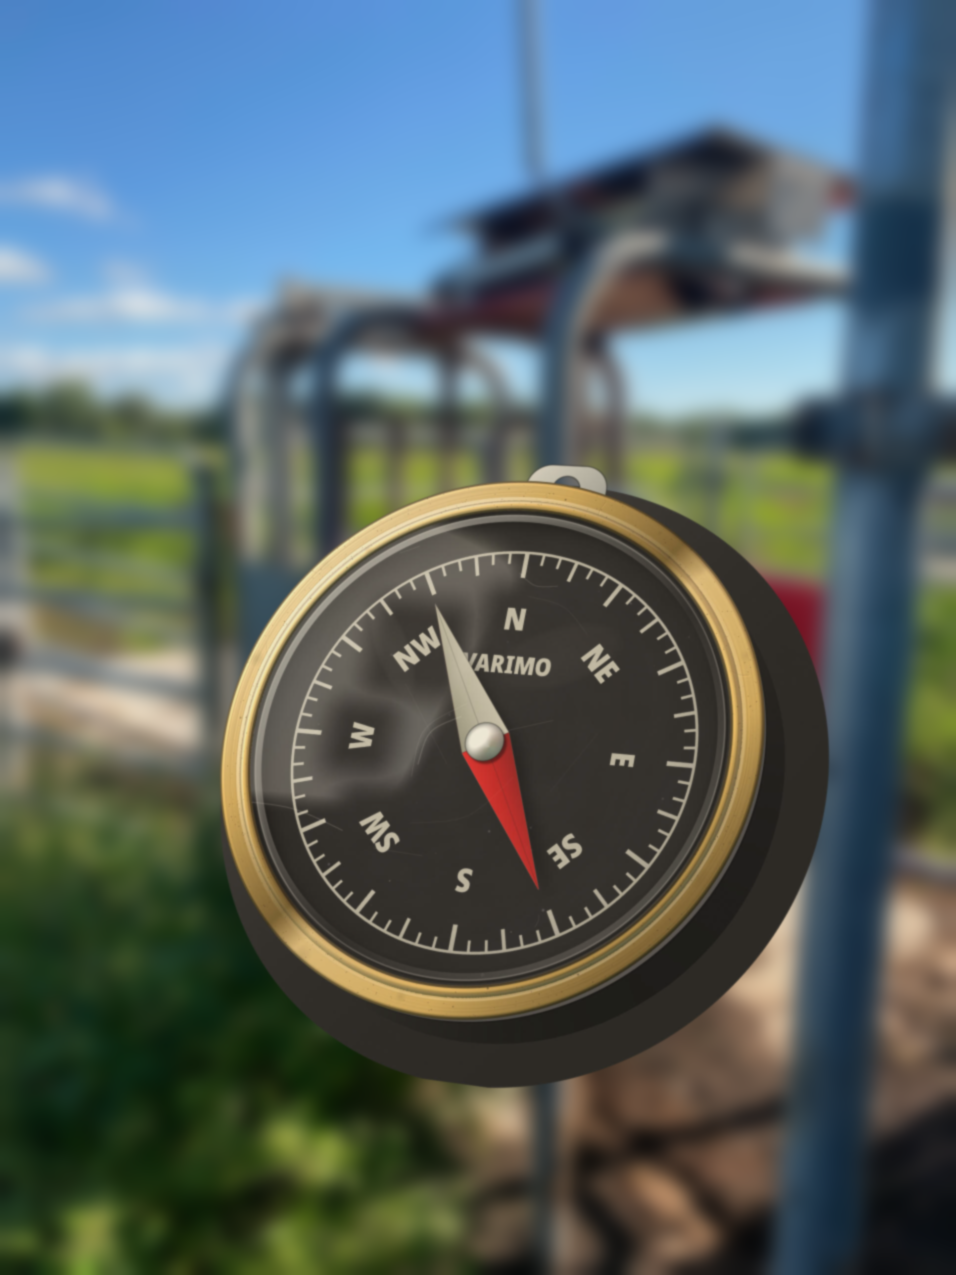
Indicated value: 150 °
